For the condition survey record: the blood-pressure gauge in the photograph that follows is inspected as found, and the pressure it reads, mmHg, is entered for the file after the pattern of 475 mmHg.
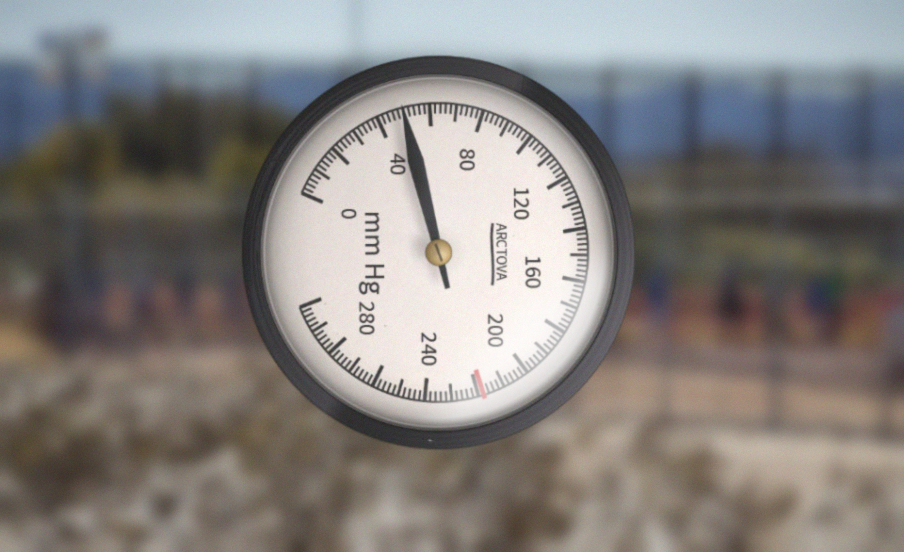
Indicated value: 50 mmHg
